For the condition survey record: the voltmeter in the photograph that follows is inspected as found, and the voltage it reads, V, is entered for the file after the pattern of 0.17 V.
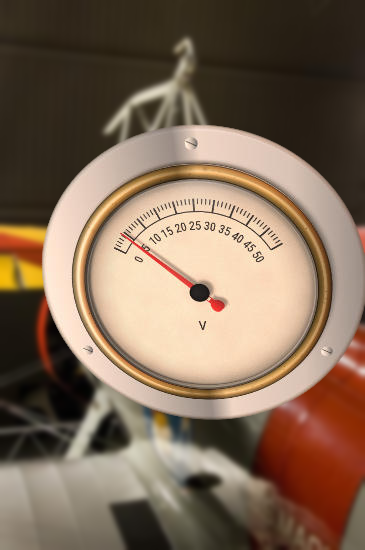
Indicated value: 5 V
